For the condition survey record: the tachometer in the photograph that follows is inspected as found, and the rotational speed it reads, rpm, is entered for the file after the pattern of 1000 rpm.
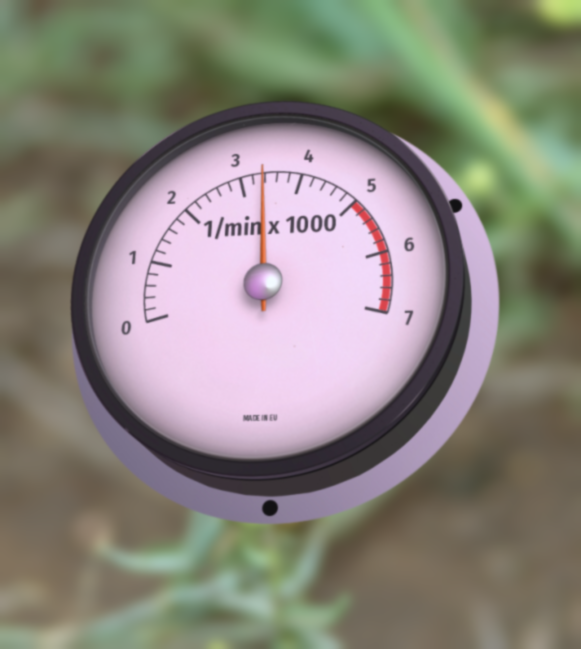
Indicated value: 3400 rpm
